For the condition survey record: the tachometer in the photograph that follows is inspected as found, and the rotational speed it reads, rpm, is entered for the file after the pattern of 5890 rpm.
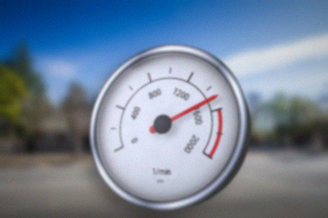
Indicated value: 1500 rpm
